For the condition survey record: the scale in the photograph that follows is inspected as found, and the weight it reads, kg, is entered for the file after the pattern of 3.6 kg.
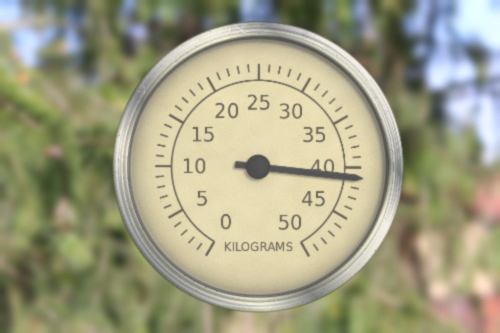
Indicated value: 41 kg
